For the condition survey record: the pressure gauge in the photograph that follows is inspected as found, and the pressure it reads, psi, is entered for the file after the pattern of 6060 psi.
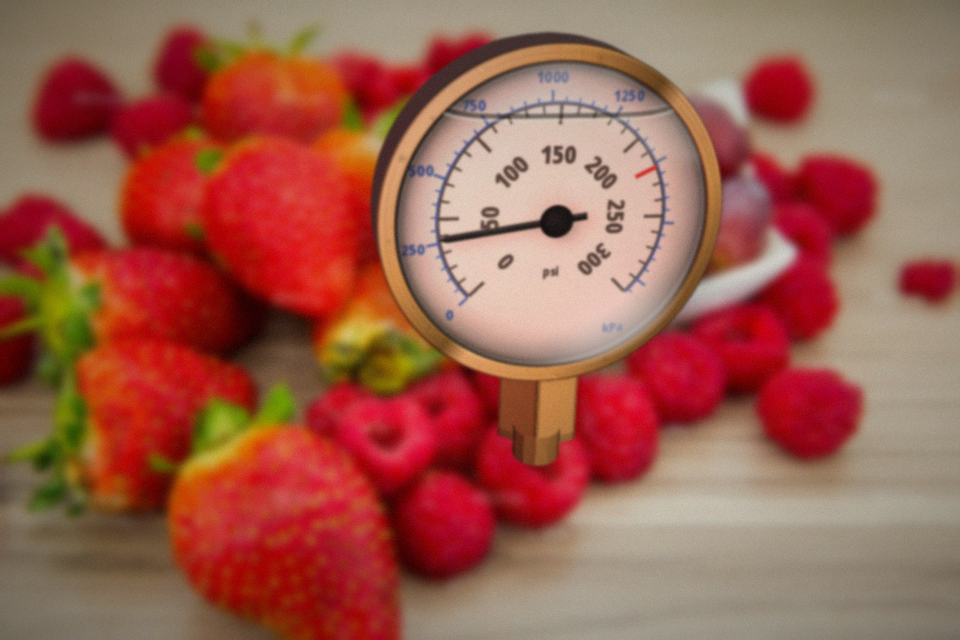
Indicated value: 40 psi
